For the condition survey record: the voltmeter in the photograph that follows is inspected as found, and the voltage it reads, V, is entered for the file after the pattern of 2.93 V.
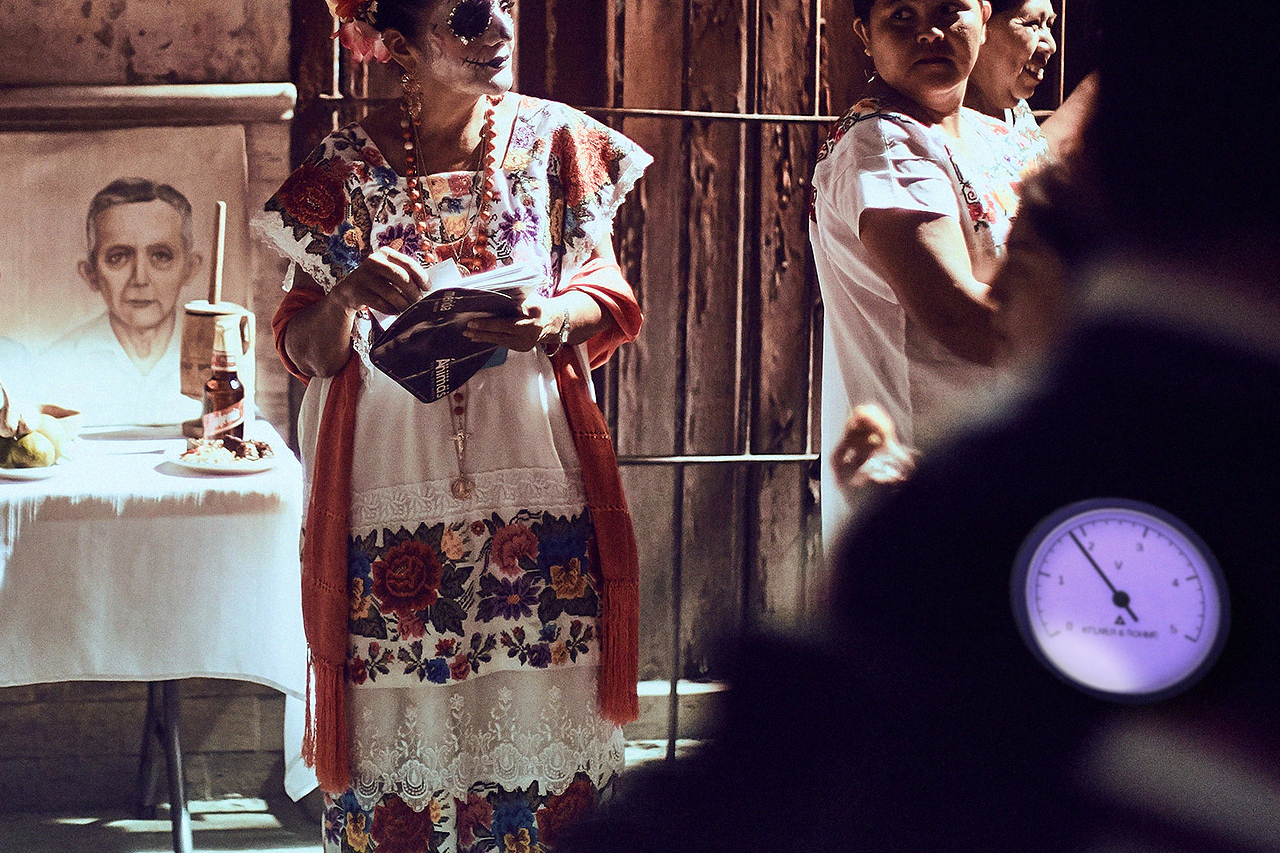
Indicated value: 1.8 V
